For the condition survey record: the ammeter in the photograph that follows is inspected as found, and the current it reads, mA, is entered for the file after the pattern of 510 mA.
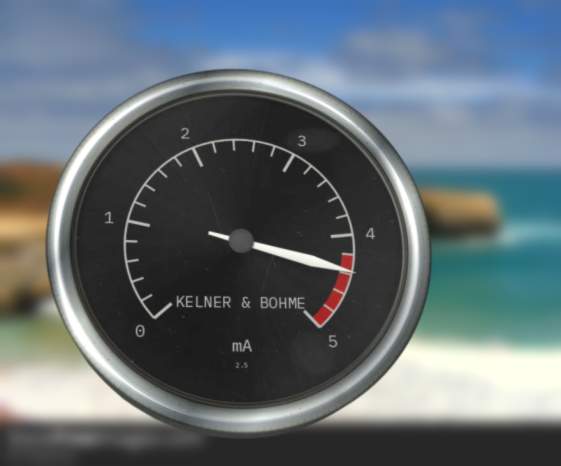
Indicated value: 4.4 mA
